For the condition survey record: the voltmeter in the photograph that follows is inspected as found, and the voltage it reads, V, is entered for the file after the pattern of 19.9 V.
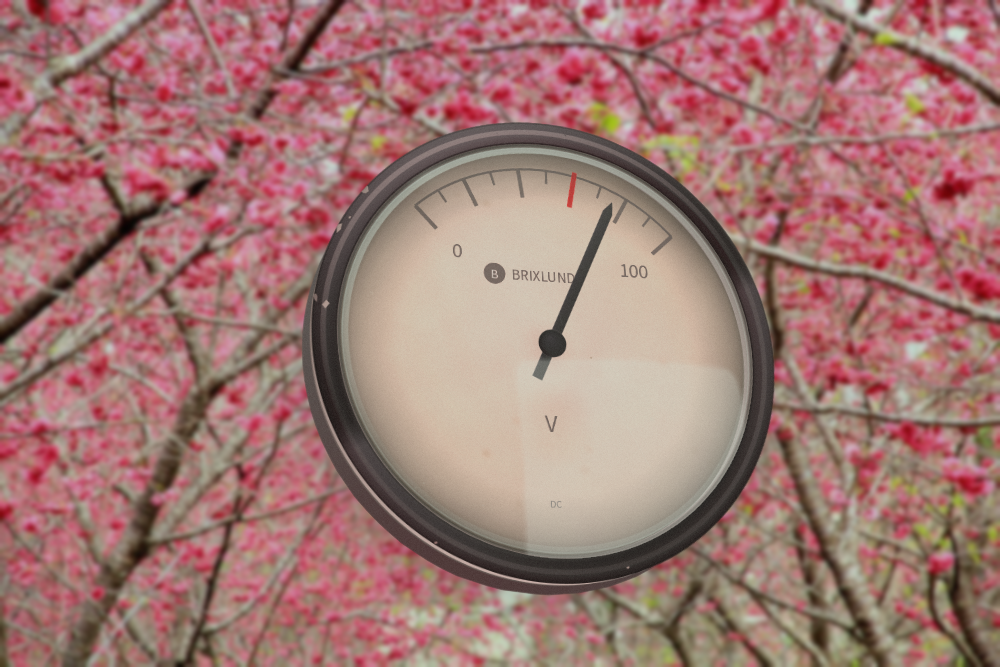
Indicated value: 75 V
